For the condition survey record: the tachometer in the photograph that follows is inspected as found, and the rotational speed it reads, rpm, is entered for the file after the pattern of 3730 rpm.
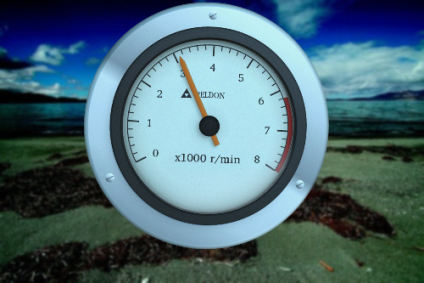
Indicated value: 3100 rpm
